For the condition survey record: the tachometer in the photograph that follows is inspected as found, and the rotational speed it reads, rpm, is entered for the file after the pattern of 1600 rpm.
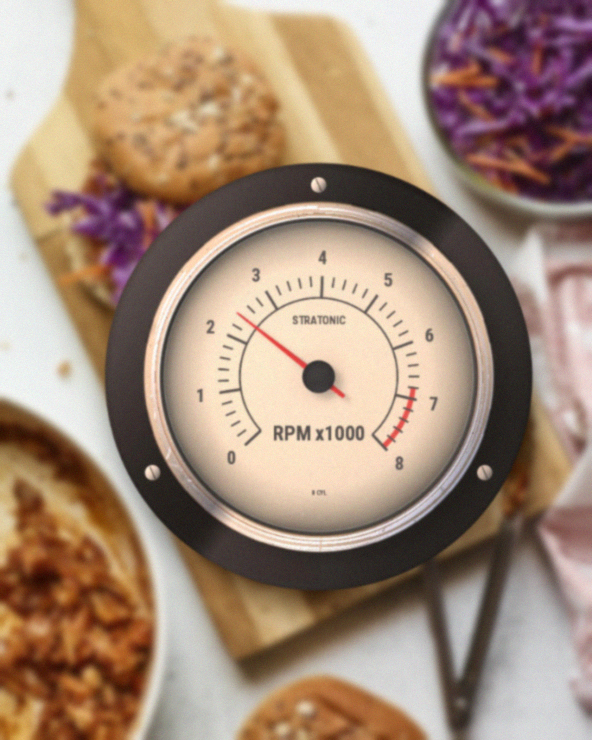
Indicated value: 2400 rpm
